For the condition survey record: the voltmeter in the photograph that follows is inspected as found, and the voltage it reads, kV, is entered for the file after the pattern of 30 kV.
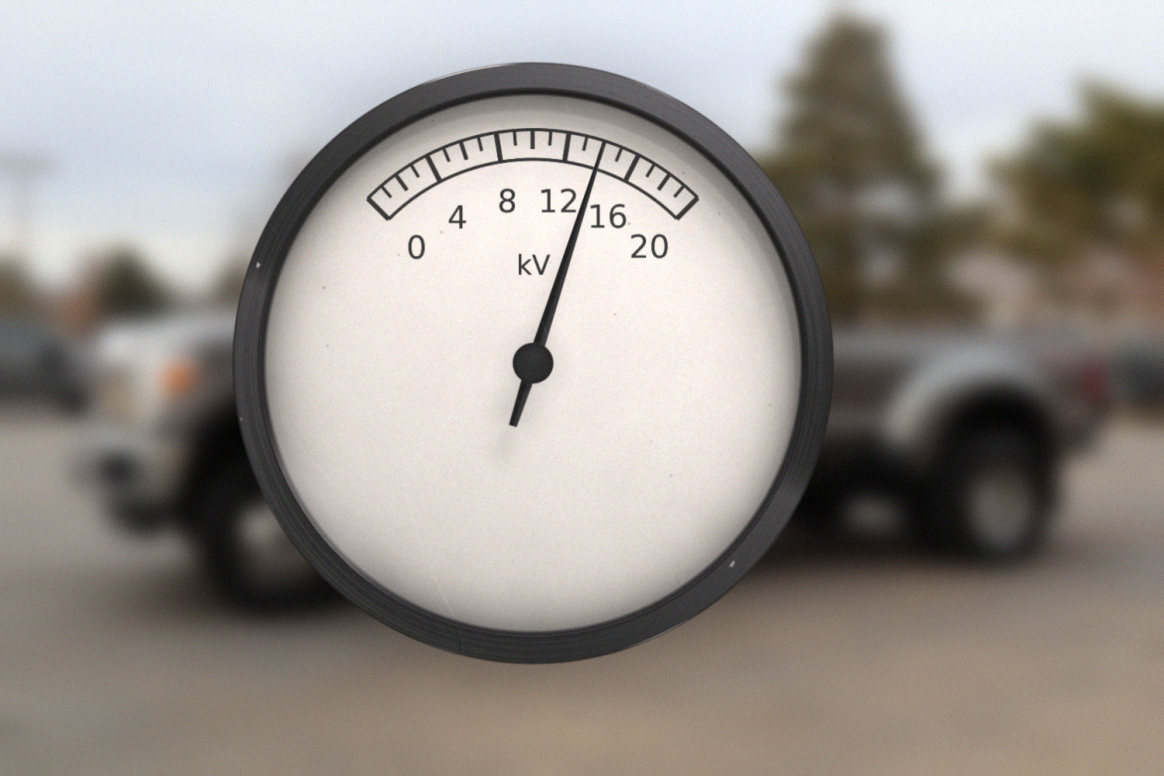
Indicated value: 14 kV
